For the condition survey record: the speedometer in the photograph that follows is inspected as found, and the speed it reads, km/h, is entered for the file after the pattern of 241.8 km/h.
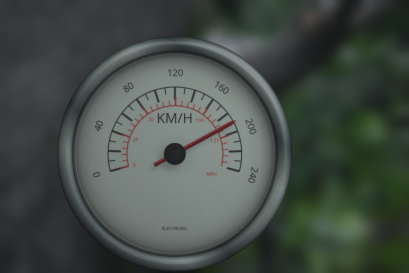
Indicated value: 190 km/h
